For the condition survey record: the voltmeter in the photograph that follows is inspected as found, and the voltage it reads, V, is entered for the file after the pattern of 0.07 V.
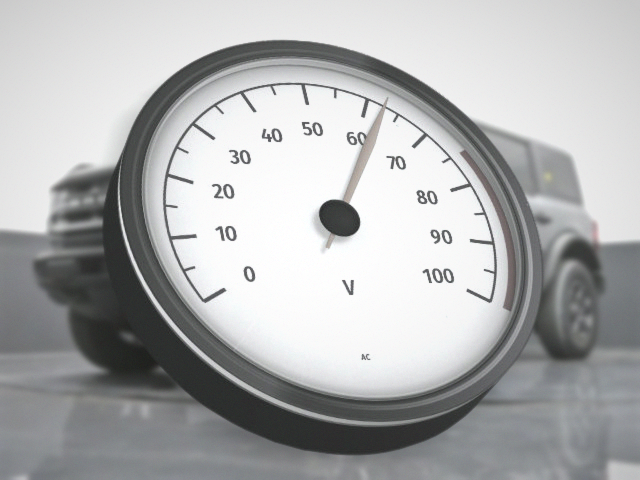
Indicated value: 62.5 V
